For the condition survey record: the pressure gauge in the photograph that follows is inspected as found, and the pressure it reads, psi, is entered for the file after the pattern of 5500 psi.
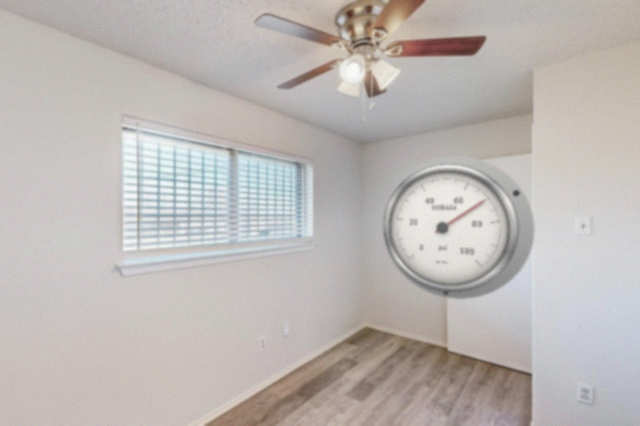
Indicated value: 70 psi
